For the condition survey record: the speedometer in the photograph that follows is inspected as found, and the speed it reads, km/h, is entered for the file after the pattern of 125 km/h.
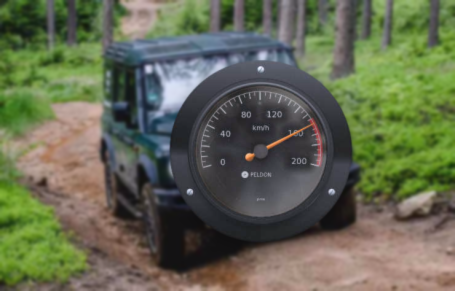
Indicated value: 160 km/h
